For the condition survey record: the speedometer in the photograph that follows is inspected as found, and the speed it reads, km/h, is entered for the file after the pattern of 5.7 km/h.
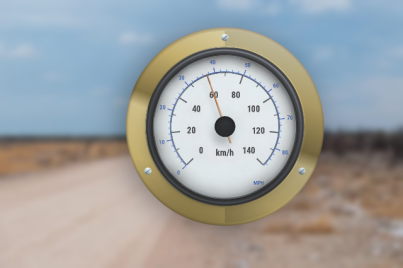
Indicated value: 60 km/h
